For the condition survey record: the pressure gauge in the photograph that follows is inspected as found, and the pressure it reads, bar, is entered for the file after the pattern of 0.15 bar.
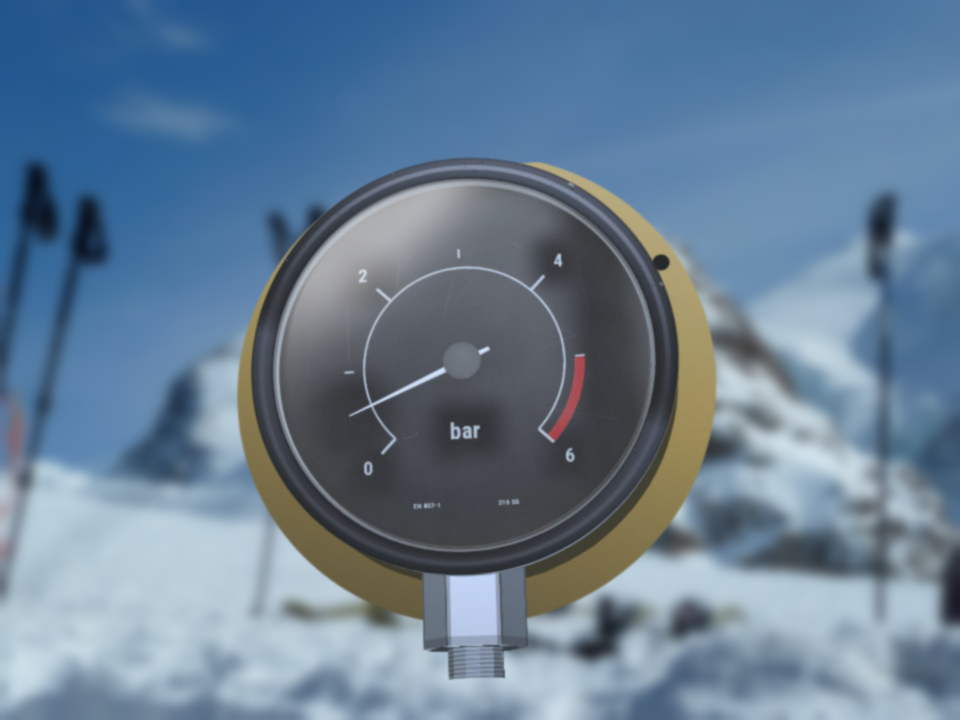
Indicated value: 0.5 bar
